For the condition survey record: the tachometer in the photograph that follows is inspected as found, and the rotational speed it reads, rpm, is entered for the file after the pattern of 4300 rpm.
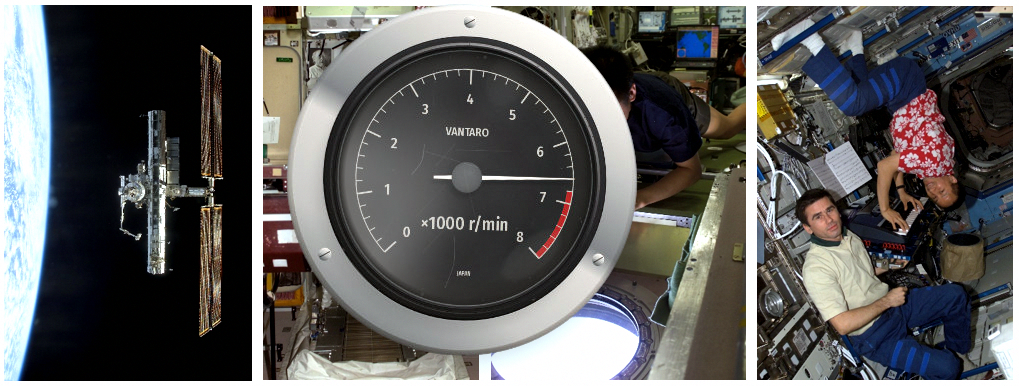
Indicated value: 6600 rpm
